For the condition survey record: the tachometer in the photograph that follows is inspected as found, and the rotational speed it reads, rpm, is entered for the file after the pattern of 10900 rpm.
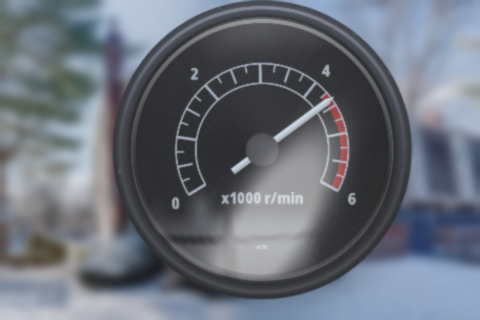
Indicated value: 4375 rpm
